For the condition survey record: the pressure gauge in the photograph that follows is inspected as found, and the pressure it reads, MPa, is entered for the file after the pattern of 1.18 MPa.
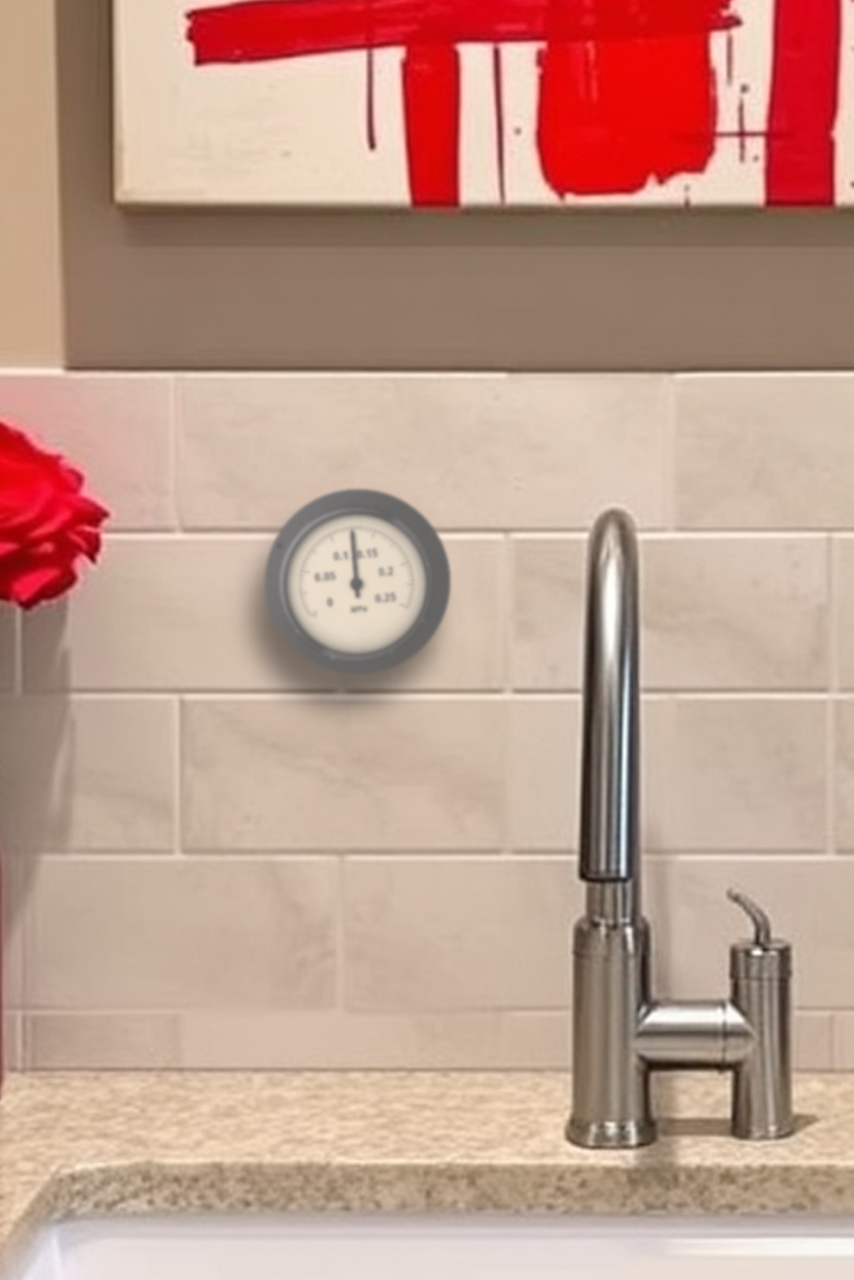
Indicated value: 0.125 MPa
